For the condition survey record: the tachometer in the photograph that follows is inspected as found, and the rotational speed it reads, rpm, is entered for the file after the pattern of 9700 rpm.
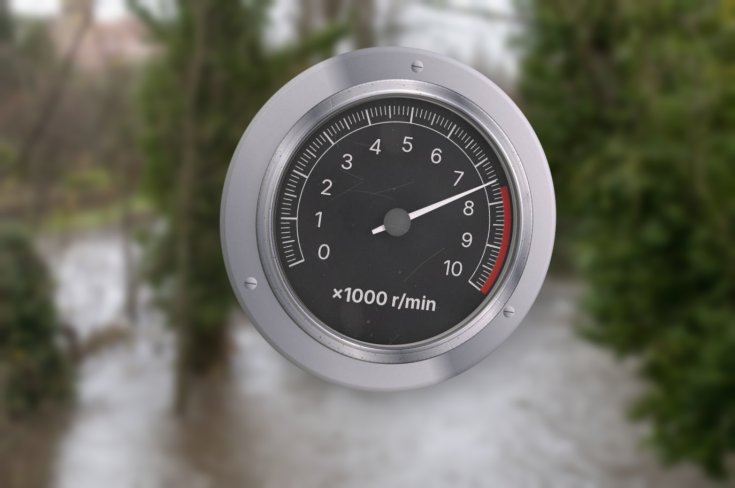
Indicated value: 7500 rpm
